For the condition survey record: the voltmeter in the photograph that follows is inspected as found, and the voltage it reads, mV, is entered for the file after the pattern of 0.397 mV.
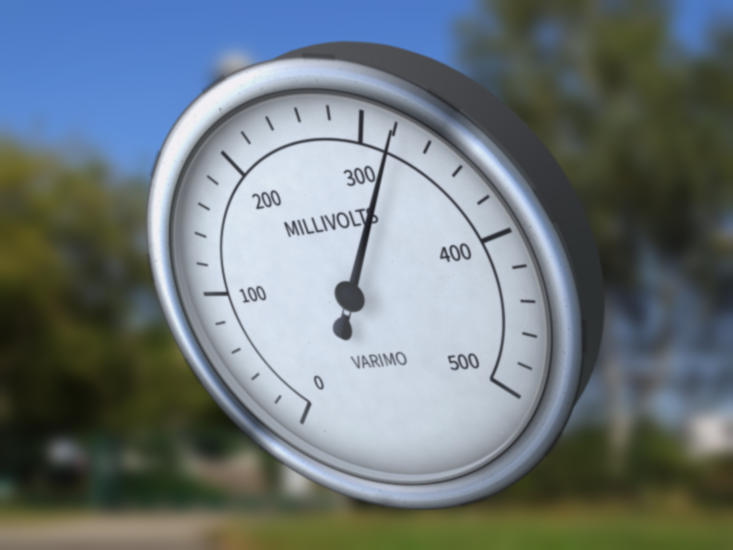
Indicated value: 320 mV
